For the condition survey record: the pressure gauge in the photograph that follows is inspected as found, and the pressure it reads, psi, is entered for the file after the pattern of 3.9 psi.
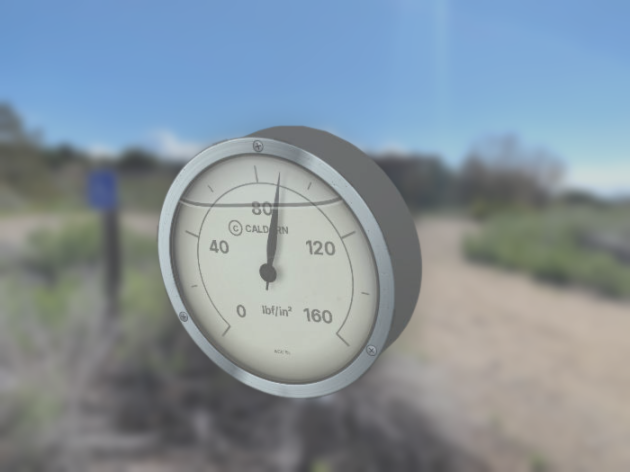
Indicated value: 90 psi
